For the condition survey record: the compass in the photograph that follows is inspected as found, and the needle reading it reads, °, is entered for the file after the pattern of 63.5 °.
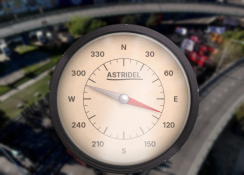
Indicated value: 110 °
